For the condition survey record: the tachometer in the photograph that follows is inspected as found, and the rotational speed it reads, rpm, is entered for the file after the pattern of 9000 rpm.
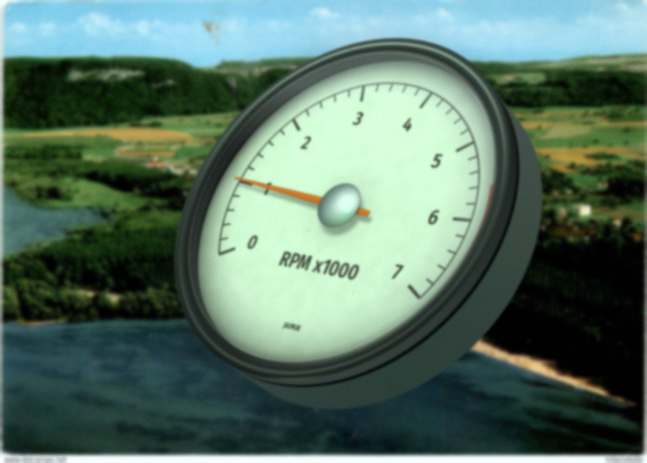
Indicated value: 1000 rpm
